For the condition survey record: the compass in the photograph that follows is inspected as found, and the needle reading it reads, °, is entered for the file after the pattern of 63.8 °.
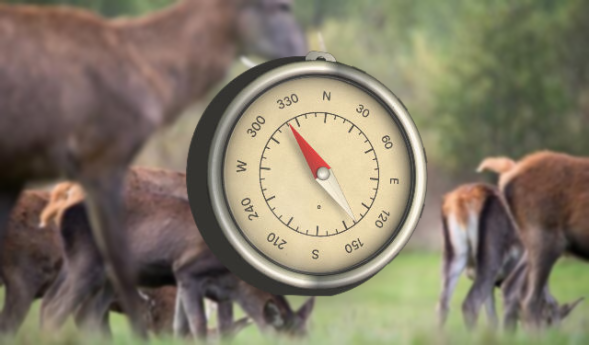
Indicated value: 320 °
